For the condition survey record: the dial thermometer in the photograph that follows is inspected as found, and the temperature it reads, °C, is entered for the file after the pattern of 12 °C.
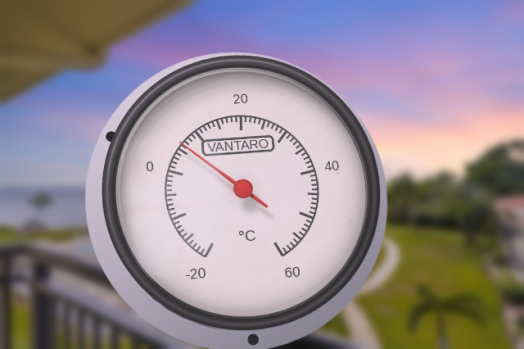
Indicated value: 6 °C
